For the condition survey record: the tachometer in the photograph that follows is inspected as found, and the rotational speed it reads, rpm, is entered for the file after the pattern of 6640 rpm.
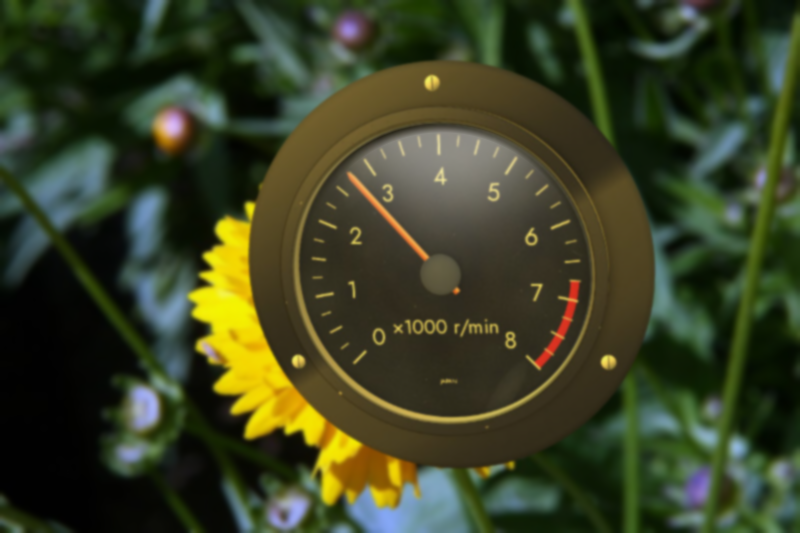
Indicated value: 2750 rpm
